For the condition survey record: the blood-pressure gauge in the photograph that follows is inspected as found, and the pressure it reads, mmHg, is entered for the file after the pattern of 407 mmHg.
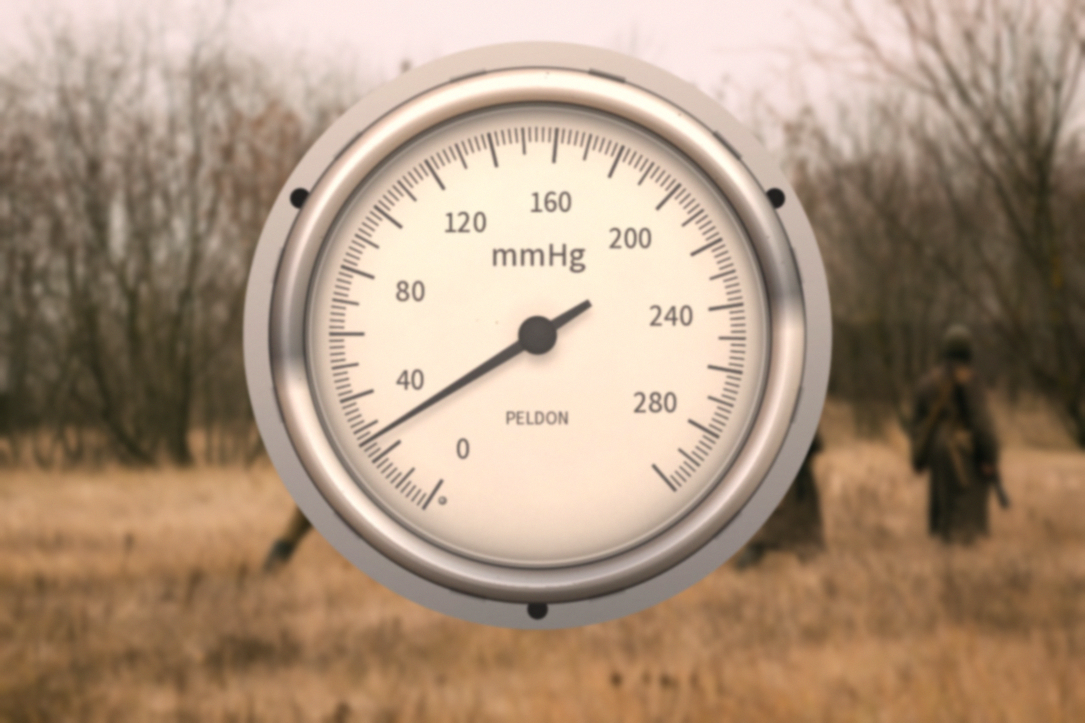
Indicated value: 26 mmHg
